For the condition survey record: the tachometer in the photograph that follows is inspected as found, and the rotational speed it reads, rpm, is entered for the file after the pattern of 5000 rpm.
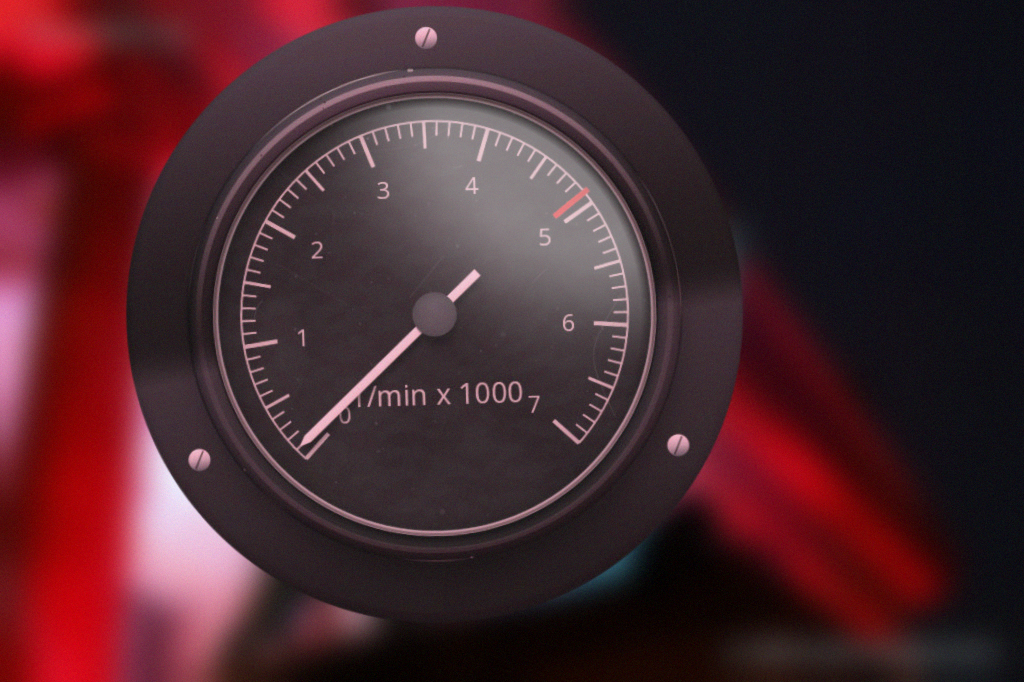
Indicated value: 100 rpm
